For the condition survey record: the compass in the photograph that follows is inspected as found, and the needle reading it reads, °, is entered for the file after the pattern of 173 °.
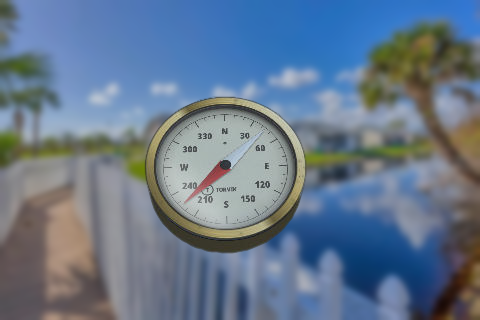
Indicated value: 225 °
